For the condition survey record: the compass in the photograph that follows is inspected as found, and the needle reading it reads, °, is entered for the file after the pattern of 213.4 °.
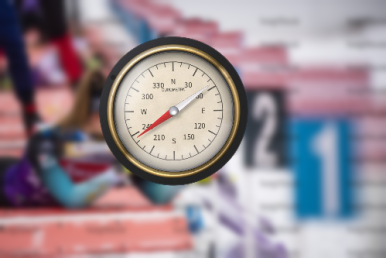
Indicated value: 235 °
